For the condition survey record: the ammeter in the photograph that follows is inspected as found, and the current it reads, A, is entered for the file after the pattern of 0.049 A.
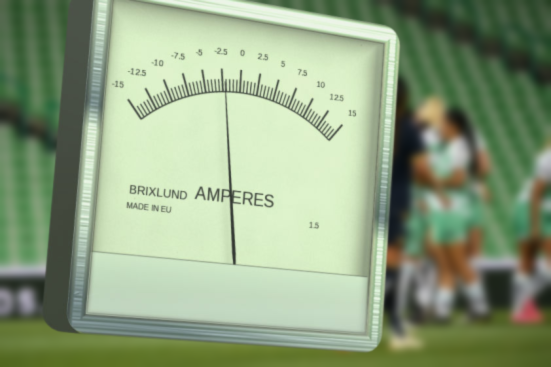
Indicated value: -2.5 A
